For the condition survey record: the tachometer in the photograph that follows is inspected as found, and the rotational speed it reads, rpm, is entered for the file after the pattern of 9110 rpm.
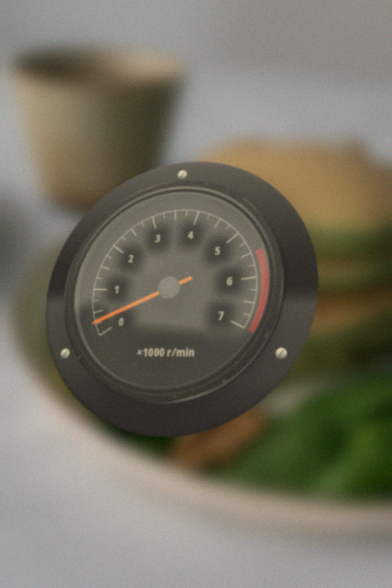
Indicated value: 250 rpm
